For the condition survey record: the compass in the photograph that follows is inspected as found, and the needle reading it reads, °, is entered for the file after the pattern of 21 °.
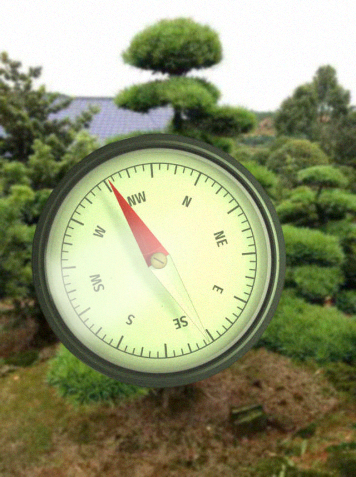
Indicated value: 302.5 °
